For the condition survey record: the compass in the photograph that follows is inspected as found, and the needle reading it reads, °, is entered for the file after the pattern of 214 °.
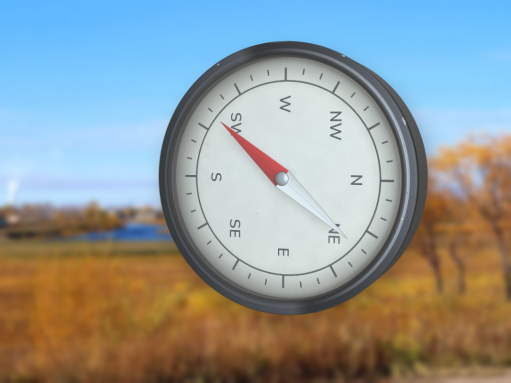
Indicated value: 220 °
